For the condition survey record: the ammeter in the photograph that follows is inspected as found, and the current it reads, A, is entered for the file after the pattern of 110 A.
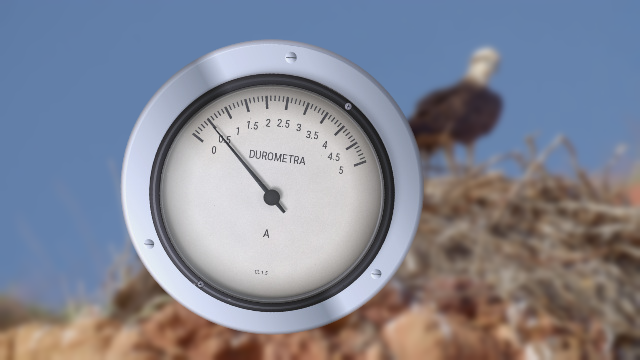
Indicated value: 0.5 A
